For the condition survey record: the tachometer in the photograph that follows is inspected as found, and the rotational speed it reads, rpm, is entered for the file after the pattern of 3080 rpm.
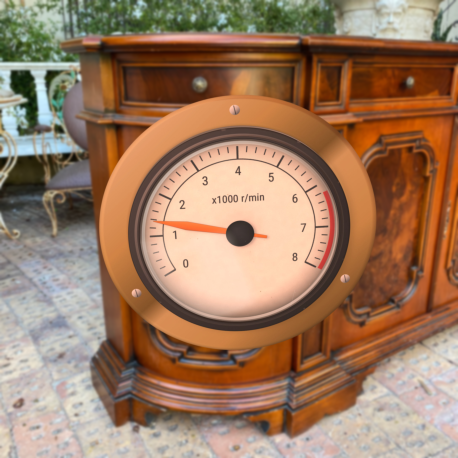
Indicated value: 1400 rpm
